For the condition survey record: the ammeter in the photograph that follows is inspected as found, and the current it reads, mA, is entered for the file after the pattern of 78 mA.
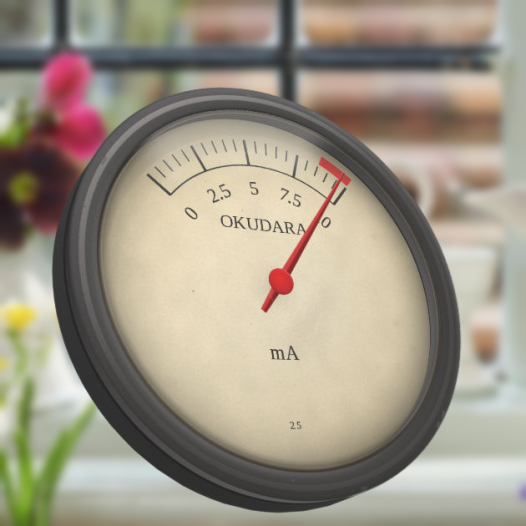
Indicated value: 9.5 mA
